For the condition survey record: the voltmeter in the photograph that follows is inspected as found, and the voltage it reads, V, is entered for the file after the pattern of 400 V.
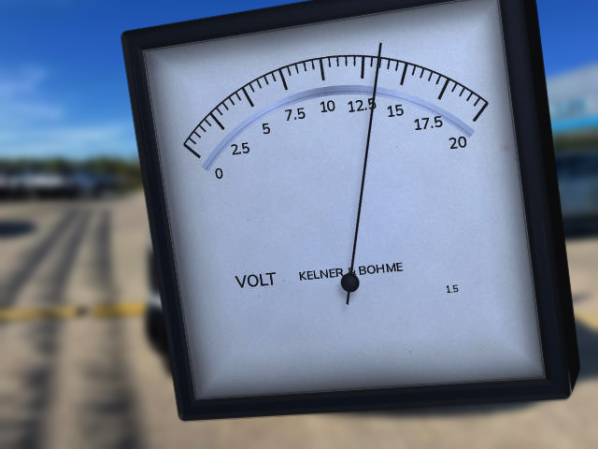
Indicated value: 13.5 V
